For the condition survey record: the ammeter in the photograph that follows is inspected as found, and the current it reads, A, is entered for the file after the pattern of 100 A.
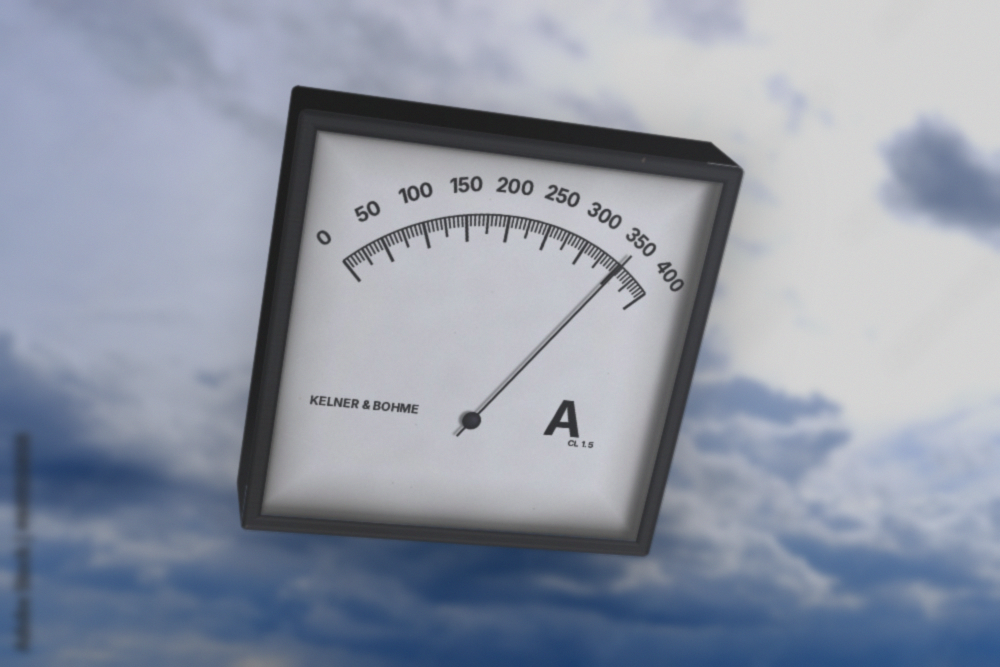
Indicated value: 350 A
